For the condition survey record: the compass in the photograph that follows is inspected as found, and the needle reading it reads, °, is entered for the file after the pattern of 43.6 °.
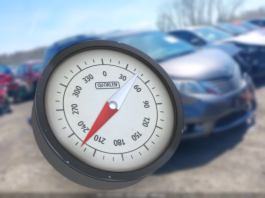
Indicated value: 225 °
